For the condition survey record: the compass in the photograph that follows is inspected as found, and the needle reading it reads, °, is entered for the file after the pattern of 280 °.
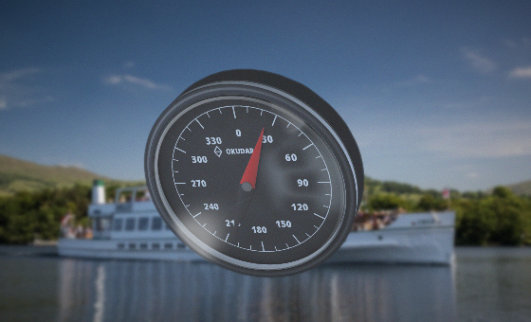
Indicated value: 25 °
